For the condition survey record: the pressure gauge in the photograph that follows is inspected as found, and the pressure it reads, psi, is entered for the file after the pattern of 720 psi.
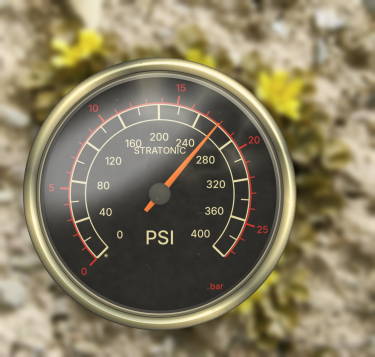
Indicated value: 260 psi
